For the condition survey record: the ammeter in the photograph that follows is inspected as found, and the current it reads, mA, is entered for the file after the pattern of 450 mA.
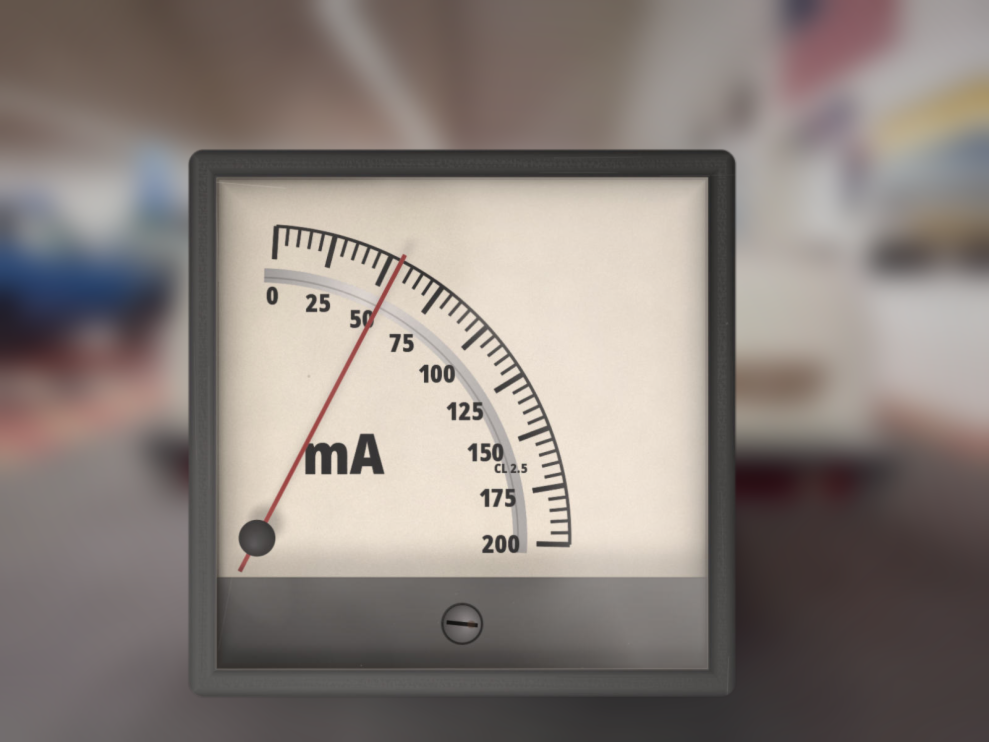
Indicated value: 55 mA
